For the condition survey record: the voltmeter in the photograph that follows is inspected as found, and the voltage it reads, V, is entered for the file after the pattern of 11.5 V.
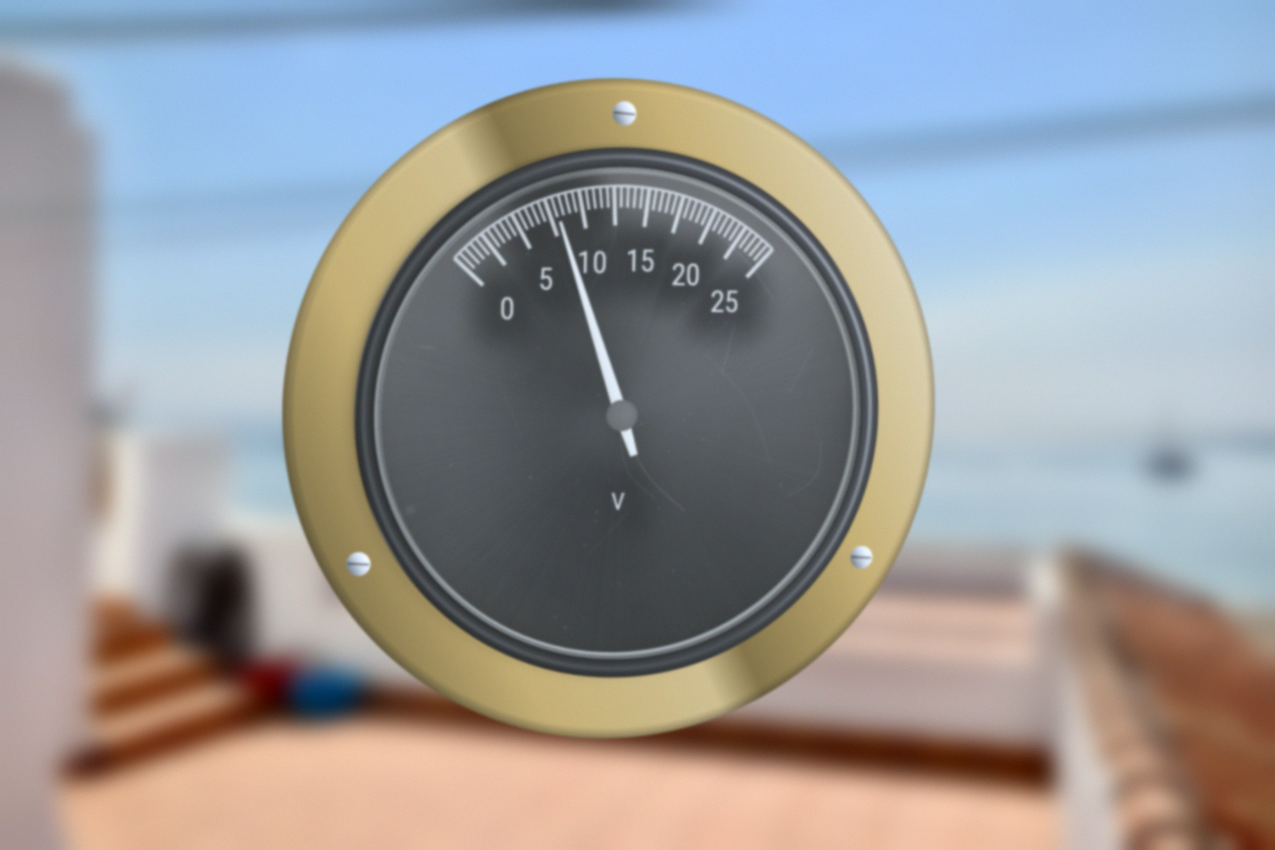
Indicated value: 8 V
